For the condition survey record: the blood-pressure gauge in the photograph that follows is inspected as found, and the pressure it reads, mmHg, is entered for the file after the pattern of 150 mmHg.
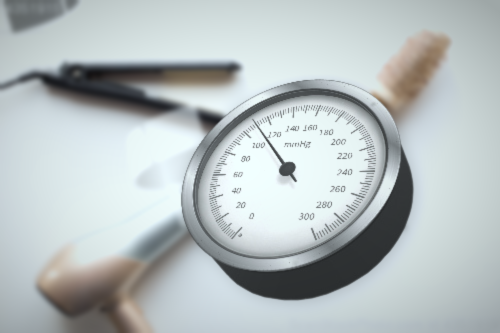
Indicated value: 110 mmHg
